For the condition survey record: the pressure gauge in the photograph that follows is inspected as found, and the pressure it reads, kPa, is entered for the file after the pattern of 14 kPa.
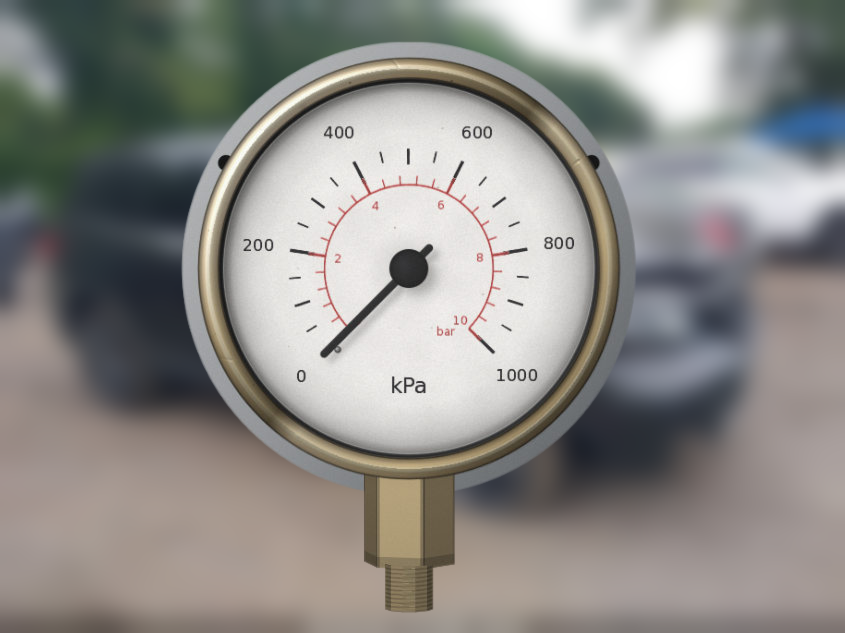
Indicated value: 0 kPa
